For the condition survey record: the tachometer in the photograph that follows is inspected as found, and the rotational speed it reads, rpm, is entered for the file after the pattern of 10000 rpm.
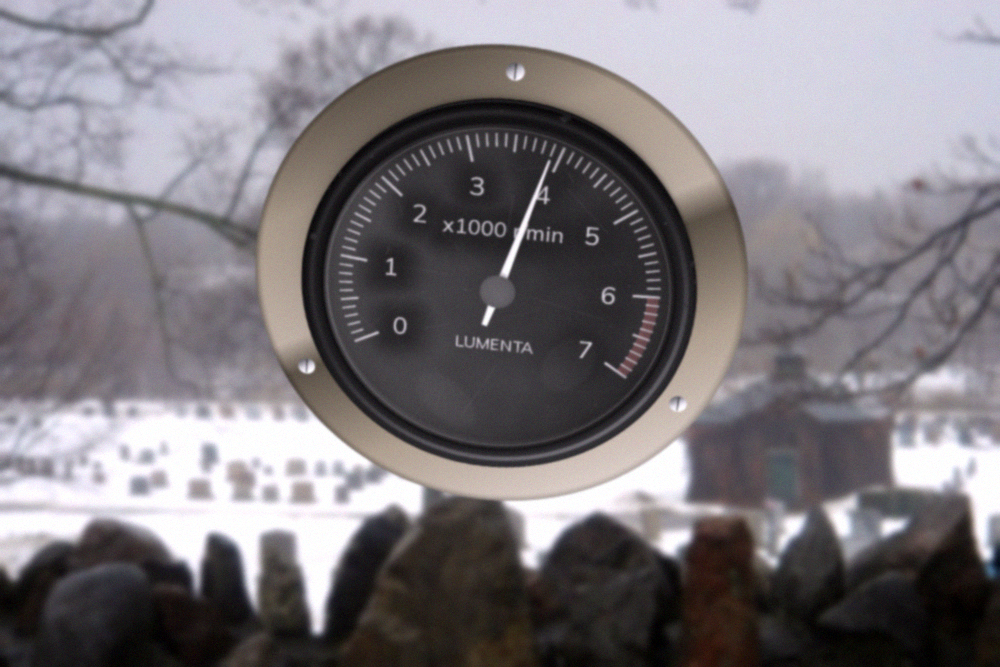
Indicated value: 3900 rpm
